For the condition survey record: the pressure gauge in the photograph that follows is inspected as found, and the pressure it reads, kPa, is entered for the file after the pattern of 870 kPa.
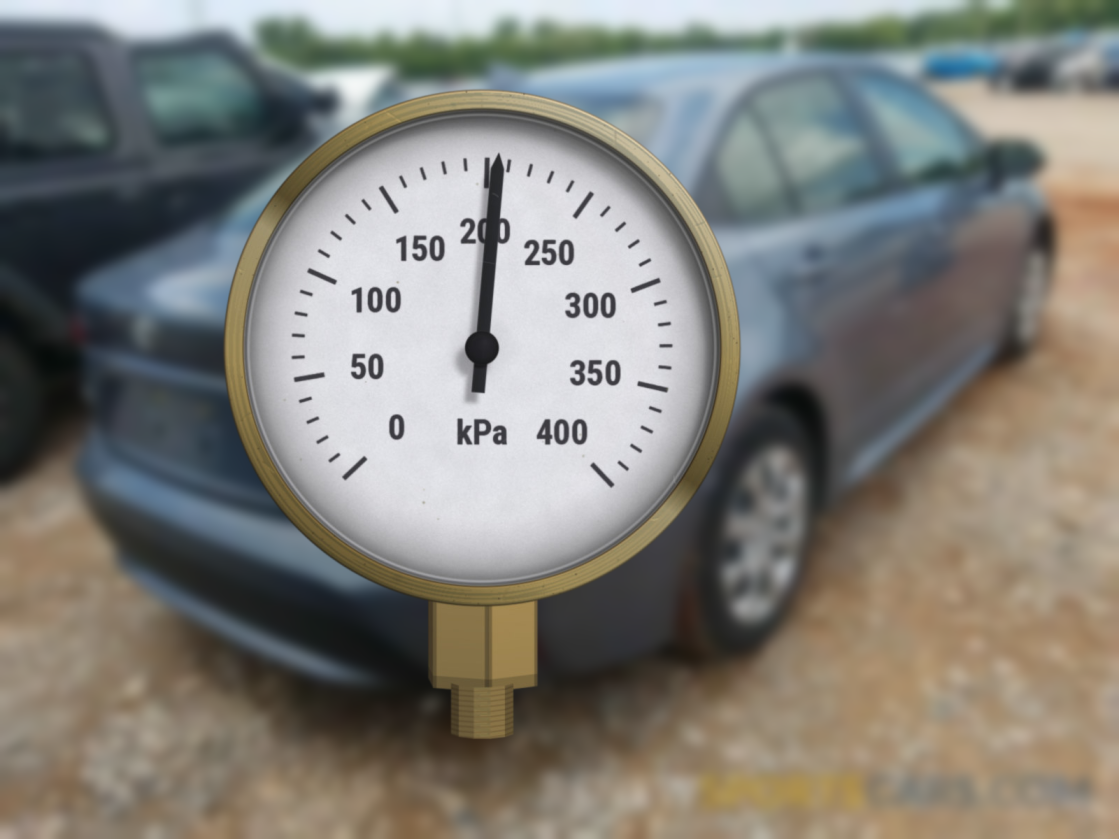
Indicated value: 205 kPa
